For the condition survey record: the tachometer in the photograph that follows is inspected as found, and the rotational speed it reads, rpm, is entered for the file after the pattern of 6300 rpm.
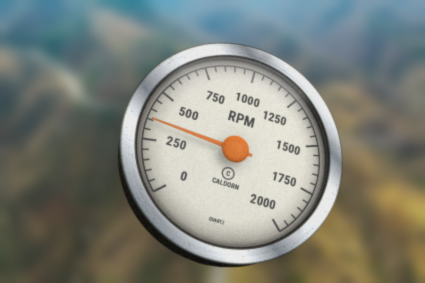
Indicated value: 350 rpm
